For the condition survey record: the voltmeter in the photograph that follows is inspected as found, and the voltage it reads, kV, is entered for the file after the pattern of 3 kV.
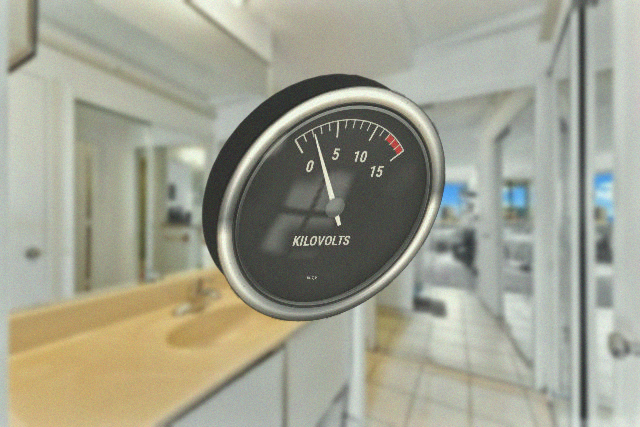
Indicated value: 2 kV
